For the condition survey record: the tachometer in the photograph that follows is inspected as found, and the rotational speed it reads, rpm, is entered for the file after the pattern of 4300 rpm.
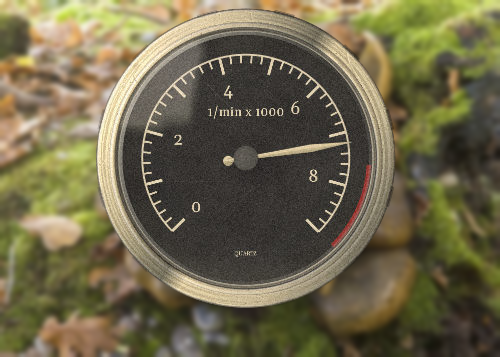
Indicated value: 7200 rpm
